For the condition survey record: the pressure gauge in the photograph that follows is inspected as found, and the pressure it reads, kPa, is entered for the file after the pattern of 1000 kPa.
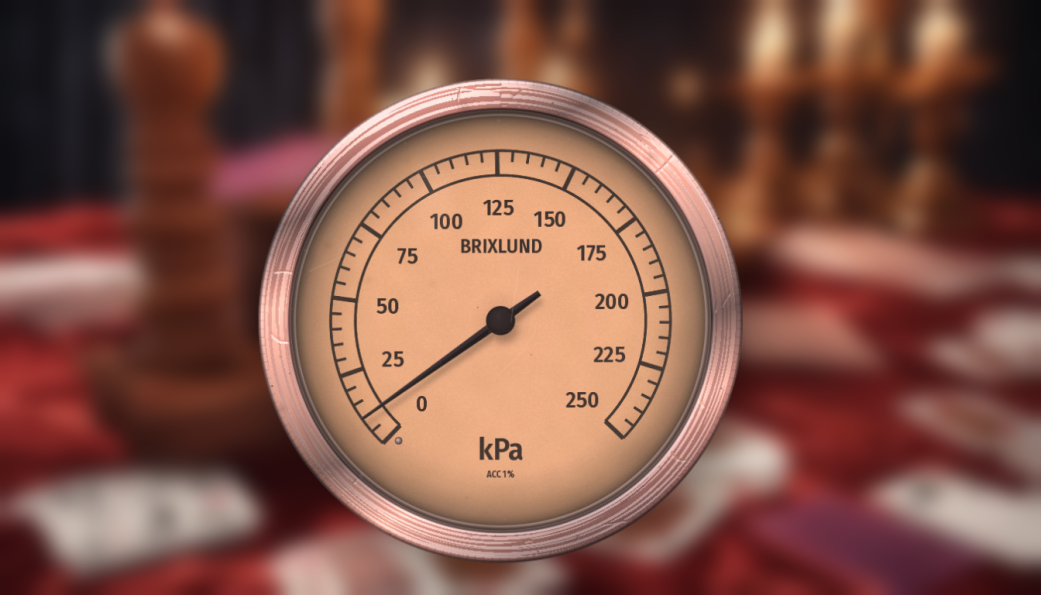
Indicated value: 10 kPa
